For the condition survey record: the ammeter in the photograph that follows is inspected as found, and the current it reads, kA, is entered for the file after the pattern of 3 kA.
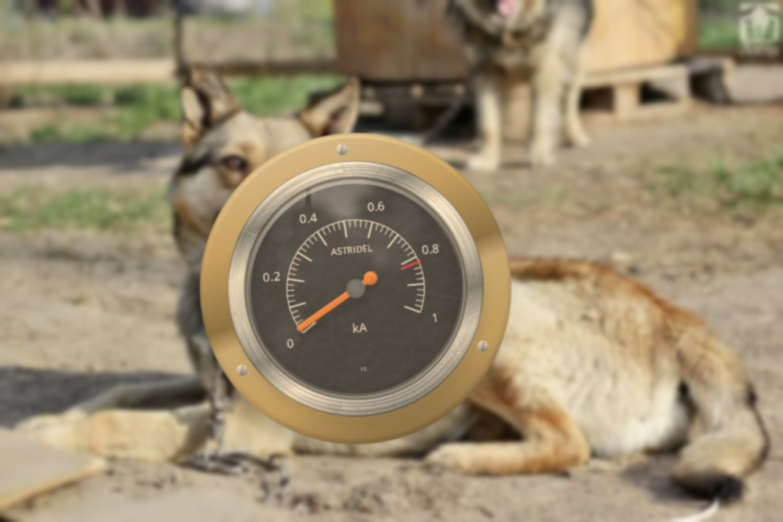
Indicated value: 0.02 kA
